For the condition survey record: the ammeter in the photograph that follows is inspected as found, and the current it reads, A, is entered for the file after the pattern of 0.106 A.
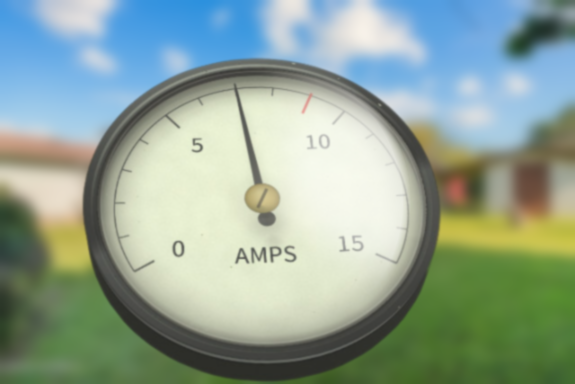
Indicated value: 7 A
